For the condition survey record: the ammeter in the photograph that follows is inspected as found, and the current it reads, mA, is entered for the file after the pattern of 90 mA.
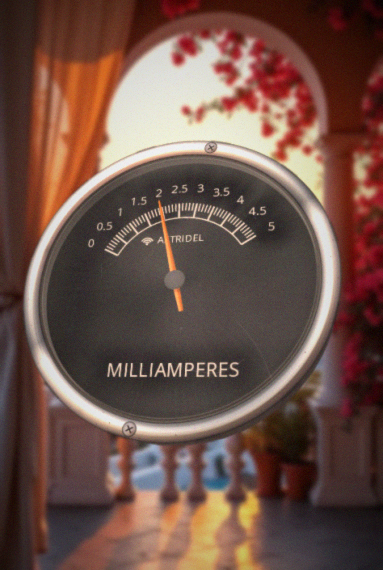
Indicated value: 2 mA
